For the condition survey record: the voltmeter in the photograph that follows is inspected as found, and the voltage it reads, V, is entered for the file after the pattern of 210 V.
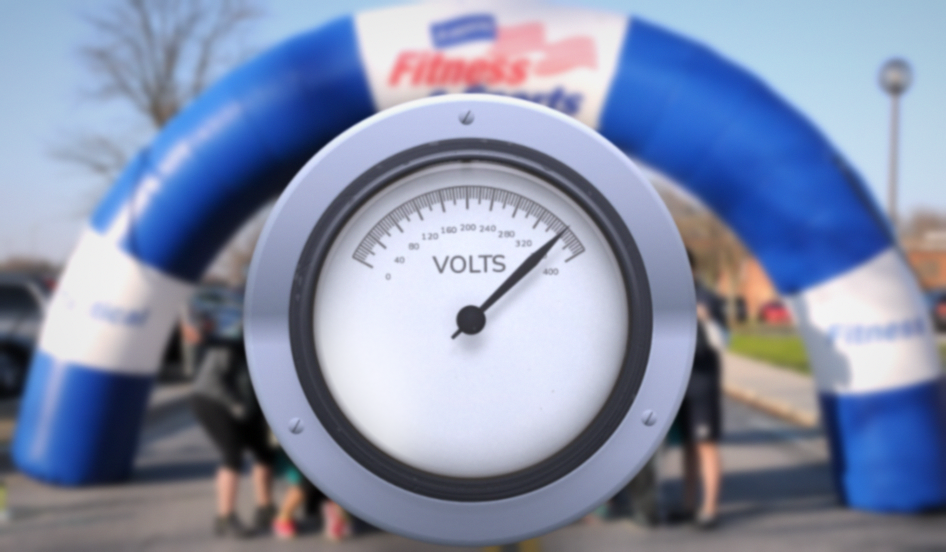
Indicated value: 360 V
